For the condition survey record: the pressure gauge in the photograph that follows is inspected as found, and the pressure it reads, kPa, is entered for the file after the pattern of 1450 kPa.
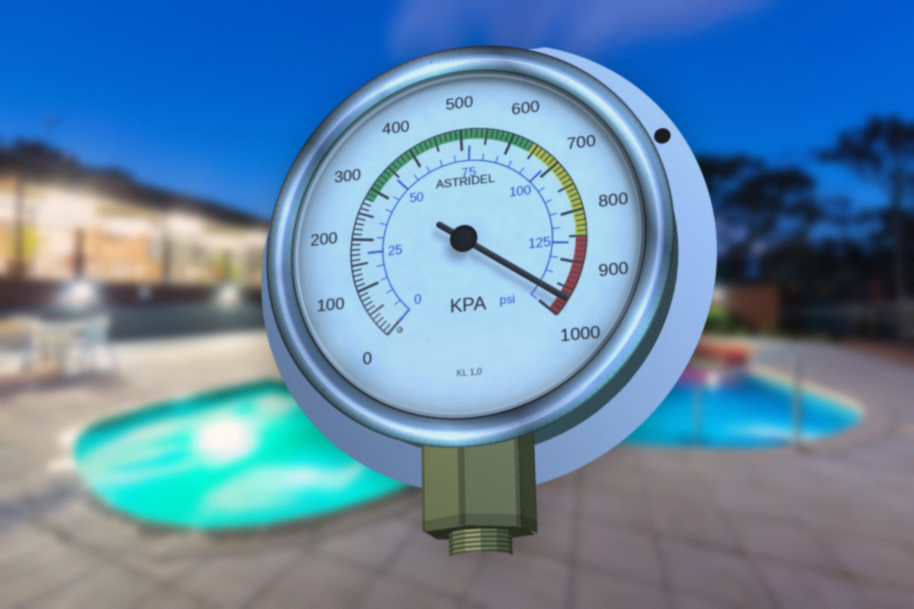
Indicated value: 970 kPa
